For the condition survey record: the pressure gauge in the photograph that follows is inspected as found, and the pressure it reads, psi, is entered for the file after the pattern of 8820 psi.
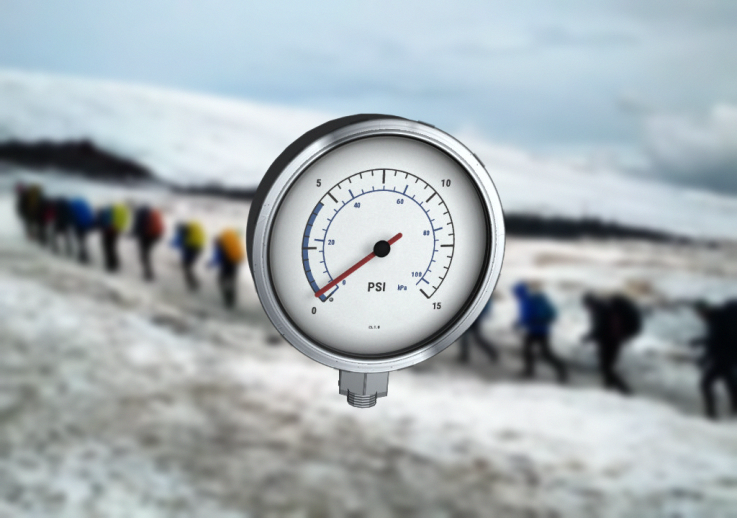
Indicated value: 0.5 psi
